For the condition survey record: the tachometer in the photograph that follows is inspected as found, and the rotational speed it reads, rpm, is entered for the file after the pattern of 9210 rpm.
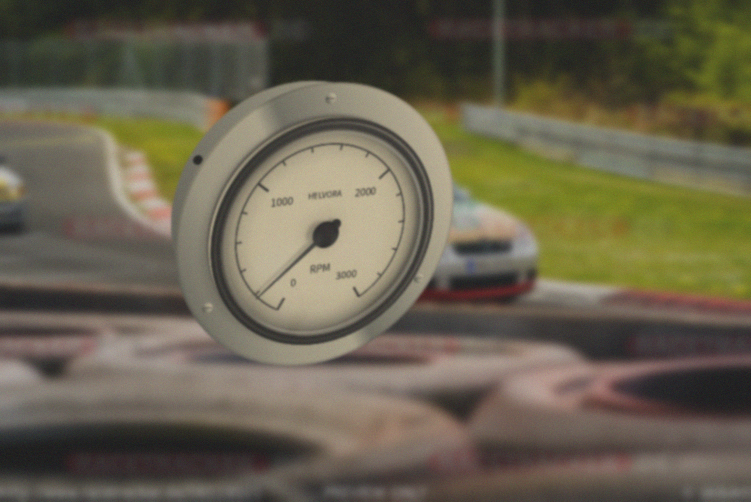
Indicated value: 200 rpm
